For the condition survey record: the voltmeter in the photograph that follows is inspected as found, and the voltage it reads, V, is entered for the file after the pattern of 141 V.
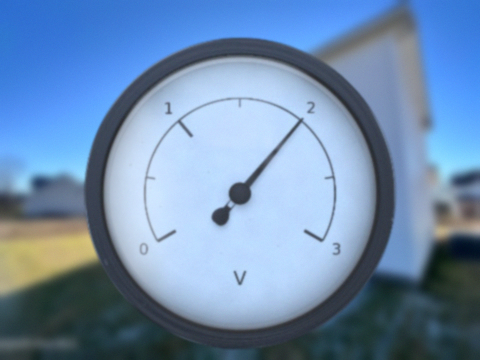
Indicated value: 2 V
